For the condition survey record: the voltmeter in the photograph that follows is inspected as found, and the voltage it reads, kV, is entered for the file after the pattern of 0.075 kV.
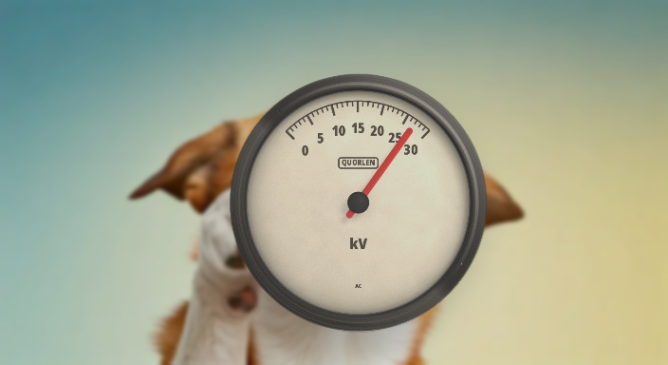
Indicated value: 27 kV
